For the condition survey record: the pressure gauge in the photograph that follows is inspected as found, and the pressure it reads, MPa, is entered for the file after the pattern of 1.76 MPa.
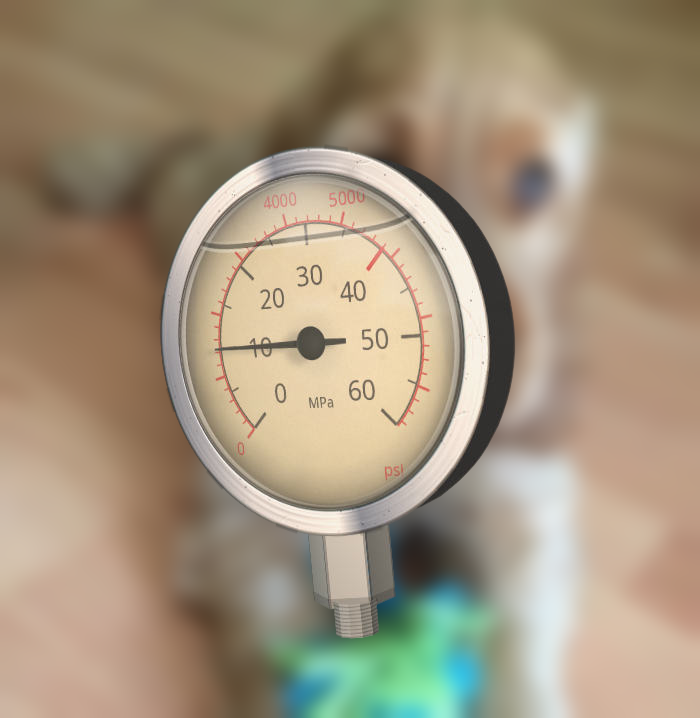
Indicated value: 10 MPa
